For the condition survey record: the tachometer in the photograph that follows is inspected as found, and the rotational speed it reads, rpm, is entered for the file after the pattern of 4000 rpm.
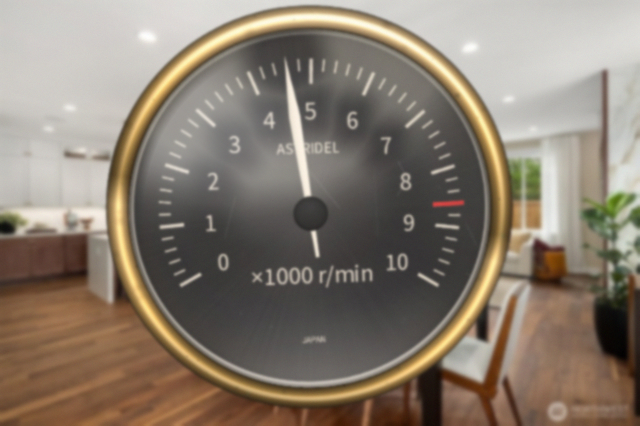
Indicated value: 4600 rpm
